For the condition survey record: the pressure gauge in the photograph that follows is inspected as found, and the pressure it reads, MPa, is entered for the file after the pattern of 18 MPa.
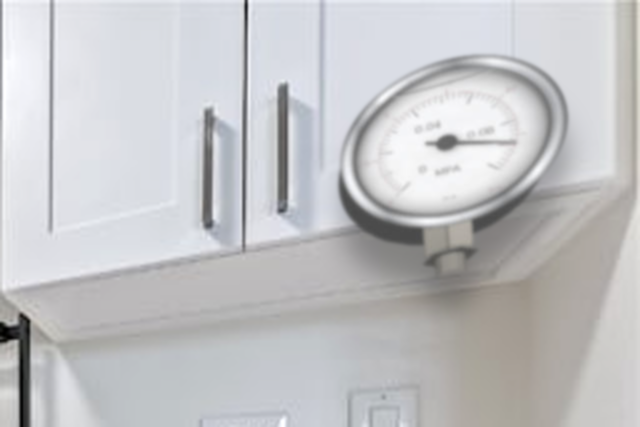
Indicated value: 0.09 MPa
